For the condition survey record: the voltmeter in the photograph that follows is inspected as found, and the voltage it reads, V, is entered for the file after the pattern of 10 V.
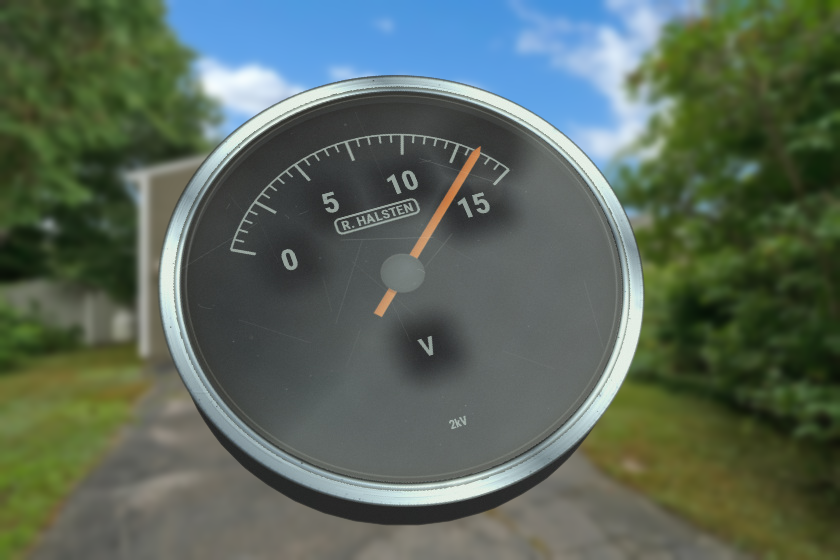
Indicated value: 13.5 V
